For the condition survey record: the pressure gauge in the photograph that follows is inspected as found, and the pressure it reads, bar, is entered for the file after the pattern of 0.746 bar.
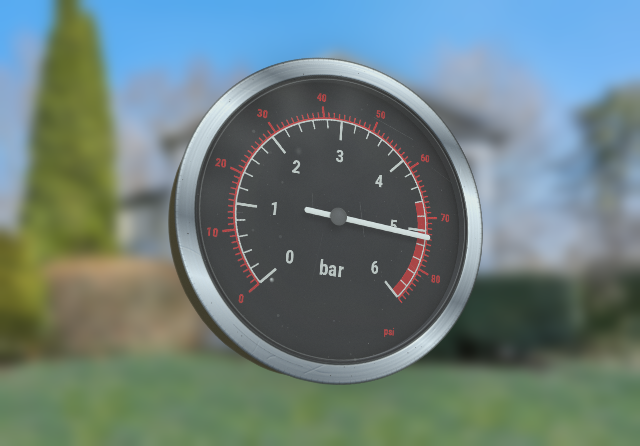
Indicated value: 5.1 bar
